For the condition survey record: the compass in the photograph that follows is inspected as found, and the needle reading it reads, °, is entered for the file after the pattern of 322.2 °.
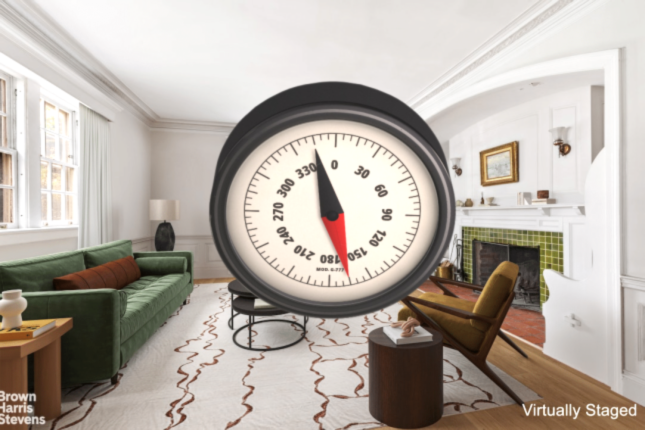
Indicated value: 165 °
